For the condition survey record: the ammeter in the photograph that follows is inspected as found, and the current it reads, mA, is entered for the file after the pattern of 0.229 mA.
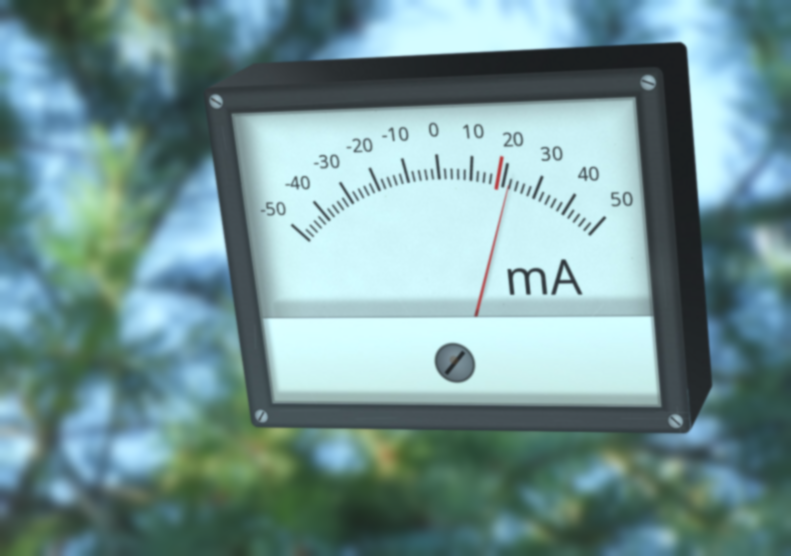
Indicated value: 22 mA
